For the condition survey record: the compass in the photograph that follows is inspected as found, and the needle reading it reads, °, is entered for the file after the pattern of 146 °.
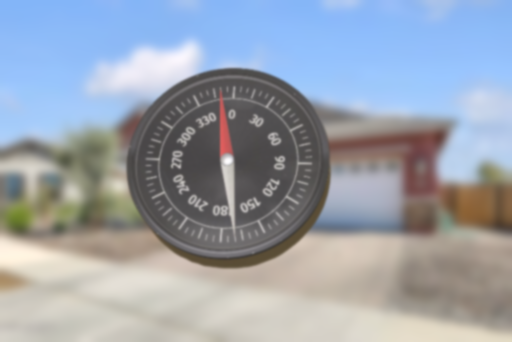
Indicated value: 350 °
